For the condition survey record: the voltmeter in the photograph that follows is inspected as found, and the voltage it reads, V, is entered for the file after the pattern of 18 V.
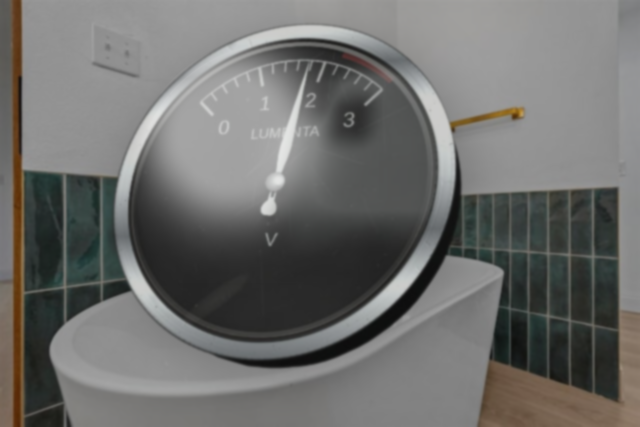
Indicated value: 1.8 V
